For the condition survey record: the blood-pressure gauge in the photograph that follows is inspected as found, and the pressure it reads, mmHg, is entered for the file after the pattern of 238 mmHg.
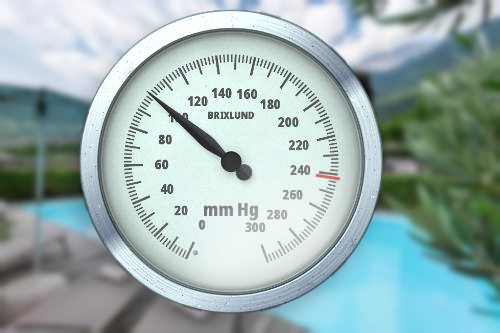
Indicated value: 100 mmHg
